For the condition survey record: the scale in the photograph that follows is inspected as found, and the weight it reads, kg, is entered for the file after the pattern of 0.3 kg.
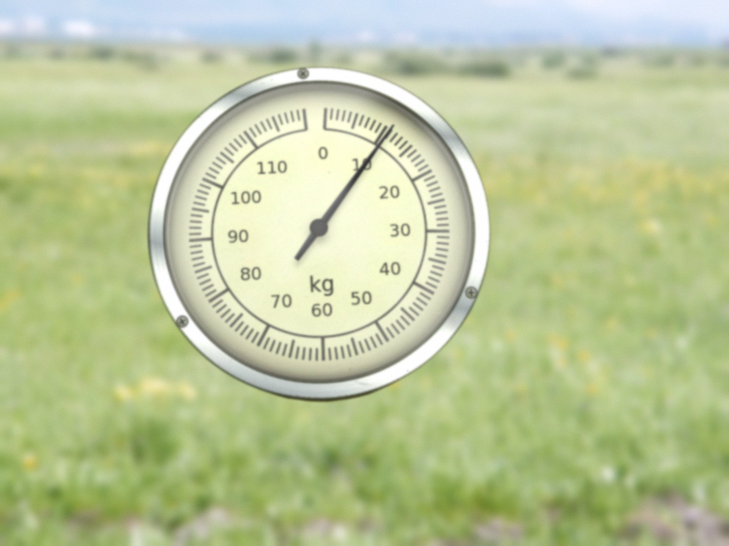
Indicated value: 11 kg
